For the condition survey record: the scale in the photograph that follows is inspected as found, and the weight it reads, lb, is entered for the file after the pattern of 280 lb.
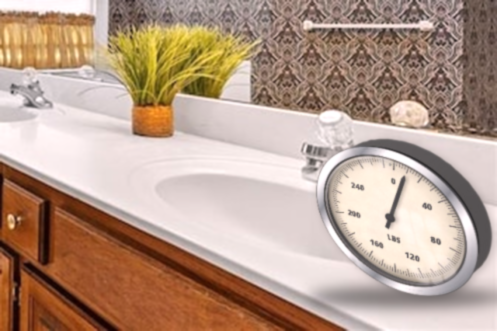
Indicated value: 10 lb
